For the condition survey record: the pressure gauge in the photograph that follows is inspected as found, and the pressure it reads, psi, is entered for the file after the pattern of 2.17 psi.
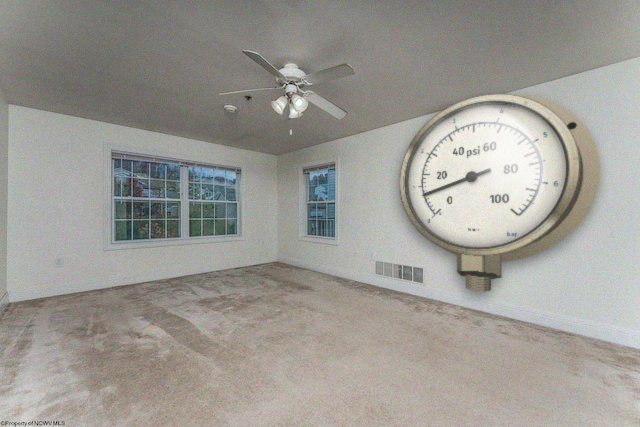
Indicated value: 10 psi
